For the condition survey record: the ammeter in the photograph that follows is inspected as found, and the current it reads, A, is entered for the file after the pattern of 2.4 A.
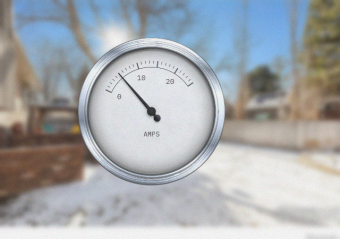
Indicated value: 5 A
